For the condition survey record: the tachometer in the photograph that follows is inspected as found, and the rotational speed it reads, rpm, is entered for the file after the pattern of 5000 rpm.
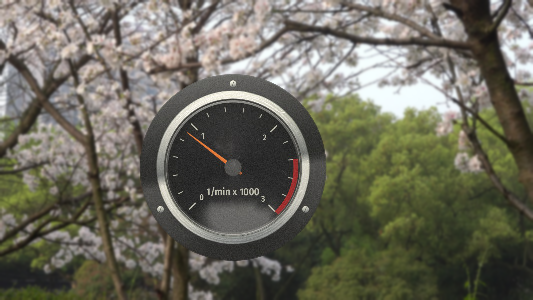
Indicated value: 900 rpm
